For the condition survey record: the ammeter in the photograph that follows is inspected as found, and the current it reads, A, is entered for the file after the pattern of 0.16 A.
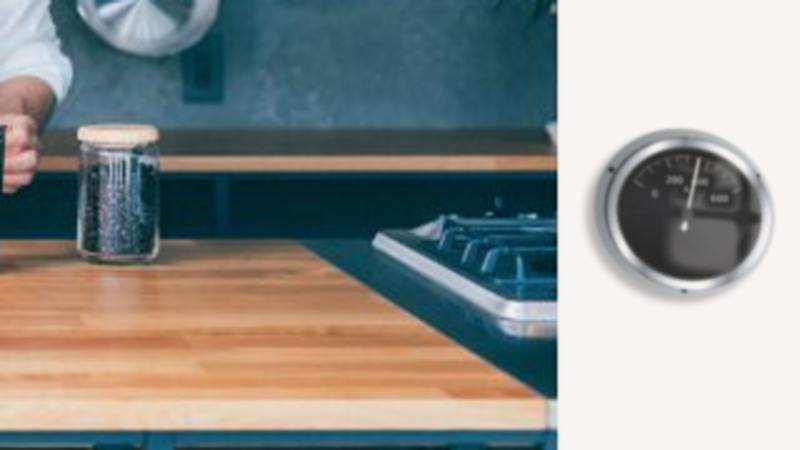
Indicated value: 350 A
